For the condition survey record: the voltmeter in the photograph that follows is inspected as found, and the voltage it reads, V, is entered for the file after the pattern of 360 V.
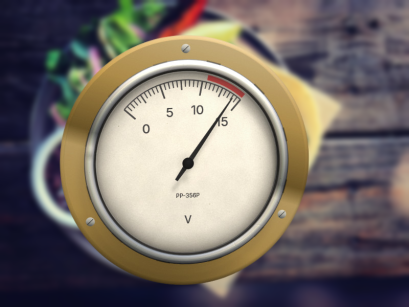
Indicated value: 14 V
